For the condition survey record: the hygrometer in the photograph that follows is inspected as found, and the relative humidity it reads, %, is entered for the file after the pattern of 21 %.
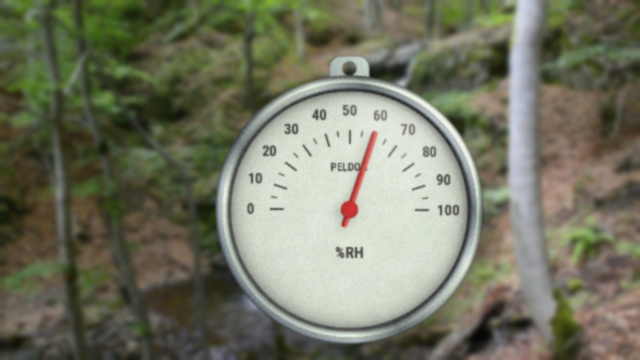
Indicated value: 60 %
